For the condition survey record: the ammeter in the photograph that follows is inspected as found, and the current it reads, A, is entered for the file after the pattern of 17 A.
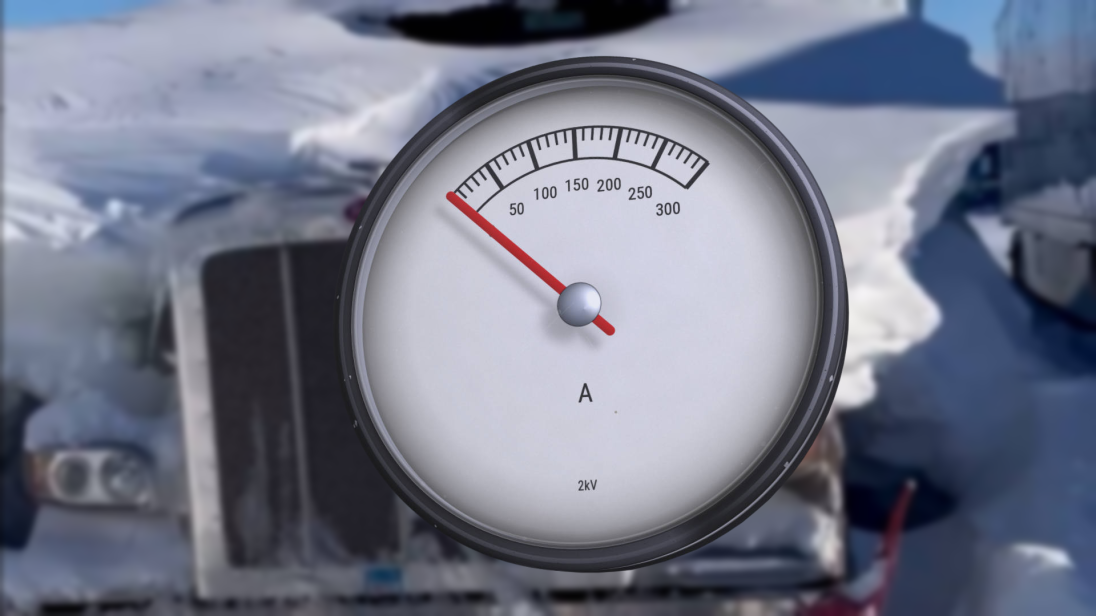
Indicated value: 0 A
